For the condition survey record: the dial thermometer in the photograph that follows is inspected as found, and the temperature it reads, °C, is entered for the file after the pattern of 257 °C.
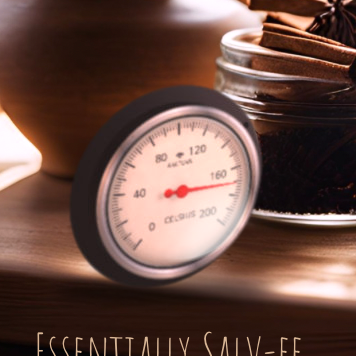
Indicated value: 170 °C
